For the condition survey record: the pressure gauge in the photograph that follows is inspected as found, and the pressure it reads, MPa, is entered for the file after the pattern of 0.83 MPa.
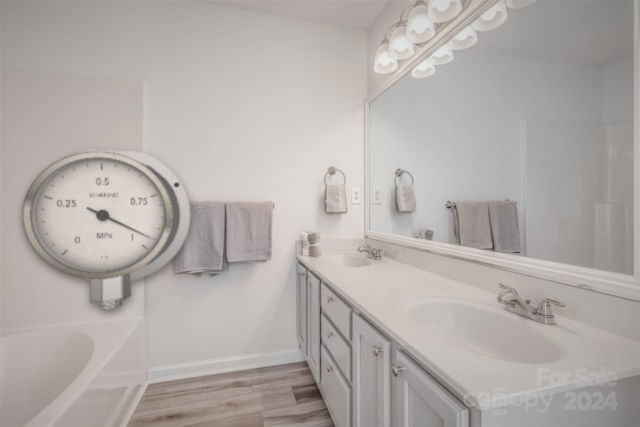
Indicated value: 0.95 MPa
